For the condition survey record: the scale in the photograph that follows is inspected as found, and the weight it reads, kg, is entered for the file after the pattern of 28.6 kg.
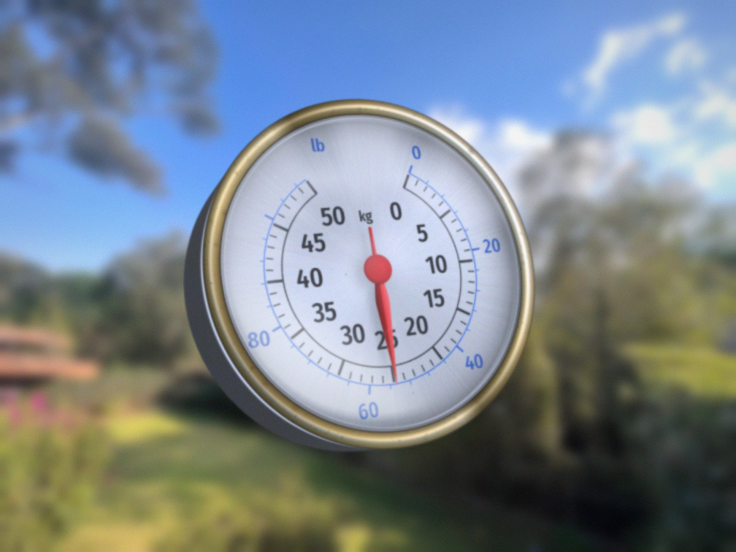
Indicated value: 25 kg
